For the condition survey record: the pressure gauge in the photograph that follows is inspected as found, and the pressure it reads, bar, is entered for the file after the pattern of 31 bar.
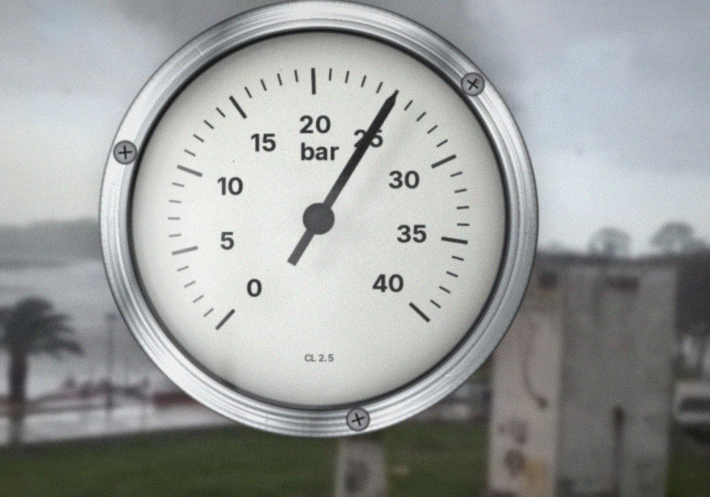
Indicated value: 25 bar
